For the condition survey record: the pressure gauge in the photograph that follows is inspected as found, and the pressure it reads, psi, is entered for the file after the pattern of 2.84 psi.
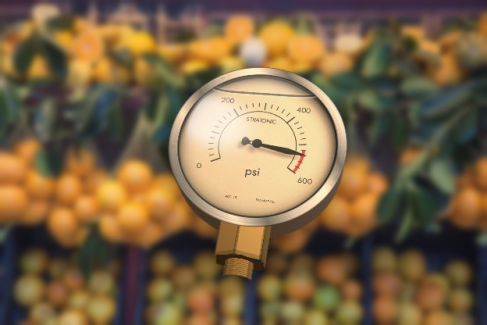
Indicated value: 540 psi
